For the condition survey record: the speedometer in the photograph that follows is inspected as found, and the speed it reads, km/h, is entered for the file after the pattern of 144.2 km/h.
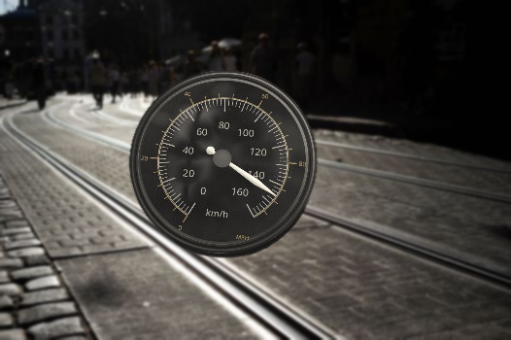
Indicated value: 146 km/h
